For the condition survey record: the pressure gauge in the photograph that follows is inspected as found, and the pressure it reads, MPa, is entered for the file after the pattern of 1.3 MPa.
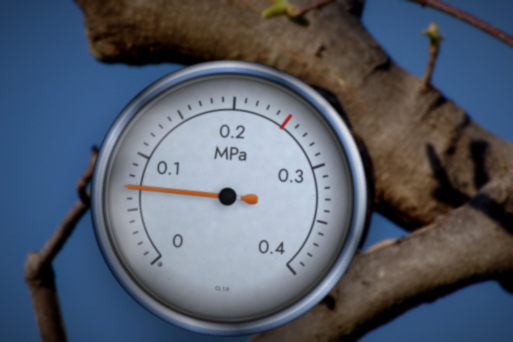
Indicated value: 0.07 MPa
